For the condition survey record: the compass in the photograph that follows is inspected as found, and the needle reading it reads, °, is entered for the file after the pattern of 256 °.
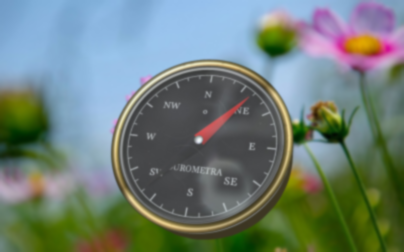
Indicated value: 40 °
